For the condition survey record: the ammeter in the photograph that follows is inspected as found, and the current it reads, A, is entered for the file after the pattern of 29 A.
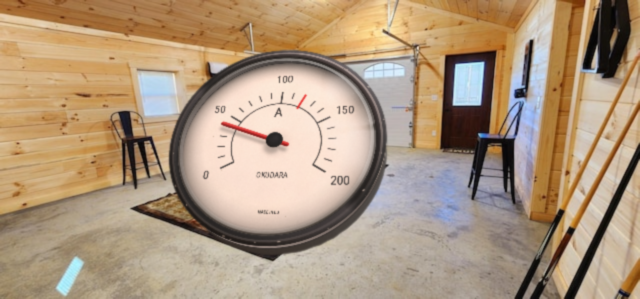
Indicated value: 40 A
